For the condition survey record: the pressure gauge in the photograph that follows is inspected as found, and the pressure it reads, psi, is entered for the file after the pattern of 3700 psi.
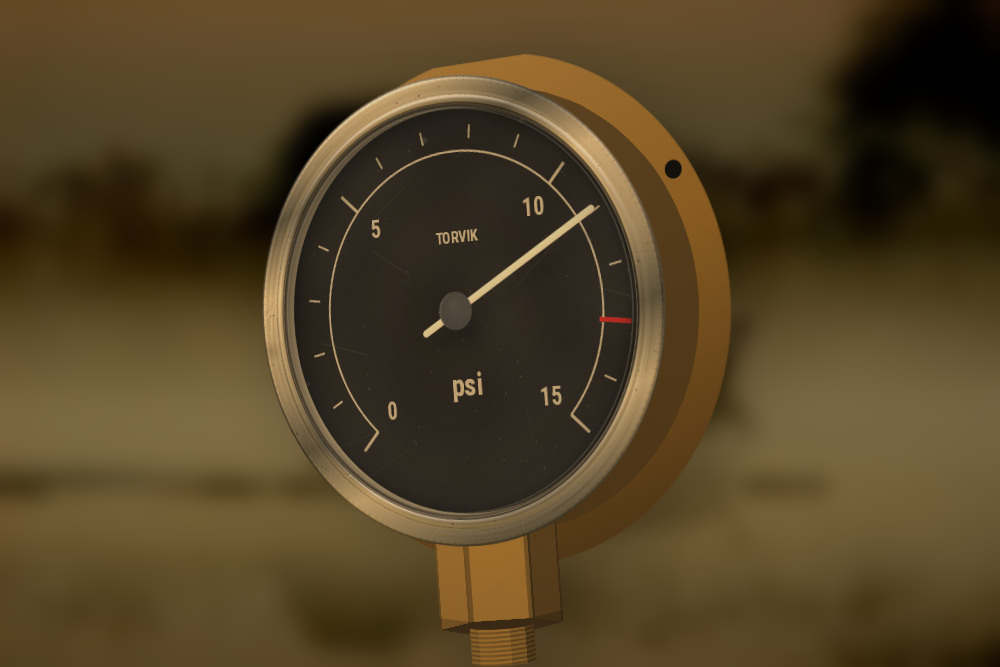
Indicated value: 11 psi
